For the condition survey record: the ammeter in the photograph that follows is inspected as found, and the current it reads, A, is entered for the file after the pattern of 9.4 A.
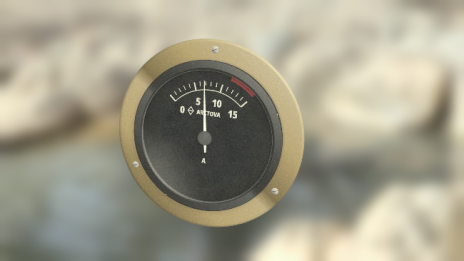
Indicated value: 7 A
